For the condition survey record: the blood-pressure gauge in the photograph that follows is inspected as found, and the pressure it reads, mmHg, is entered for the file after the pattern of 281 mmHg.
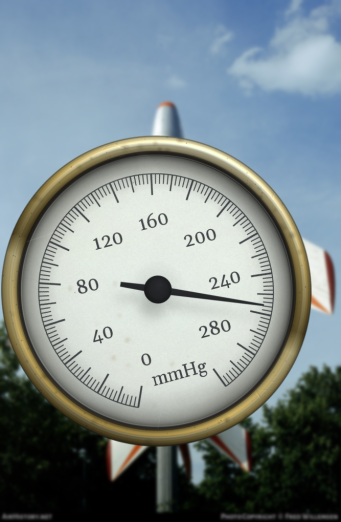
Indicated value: 256 mmHg
